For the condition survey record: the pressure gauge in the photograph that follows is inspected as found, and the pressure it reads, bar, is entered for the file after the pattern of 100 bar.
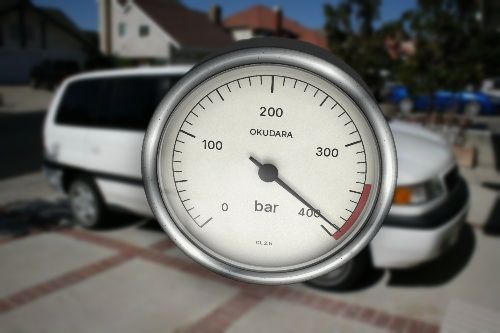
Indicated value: 390 bar
